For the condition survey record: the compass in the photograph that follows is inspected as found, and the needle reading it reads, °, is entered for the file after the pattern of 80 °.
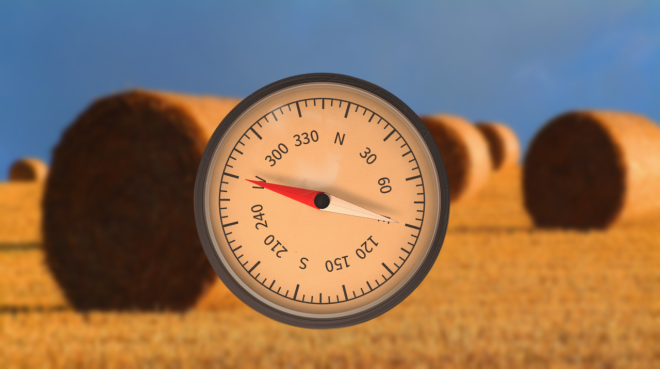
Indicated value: 270 °
